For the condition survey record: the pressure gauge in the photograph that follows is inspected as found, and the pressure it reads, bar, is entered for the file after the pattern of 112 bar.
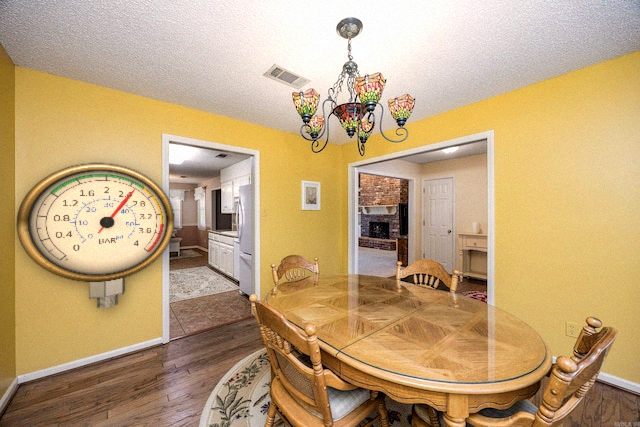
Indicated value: 2.5 bar
